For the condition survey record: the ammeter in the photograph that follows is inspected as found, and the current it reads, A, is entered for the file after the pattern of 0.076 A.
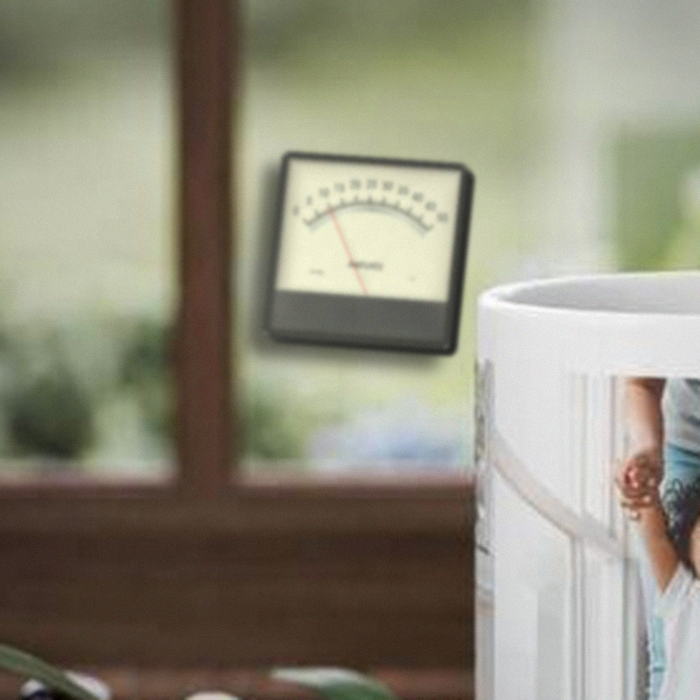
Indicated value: 10 A
